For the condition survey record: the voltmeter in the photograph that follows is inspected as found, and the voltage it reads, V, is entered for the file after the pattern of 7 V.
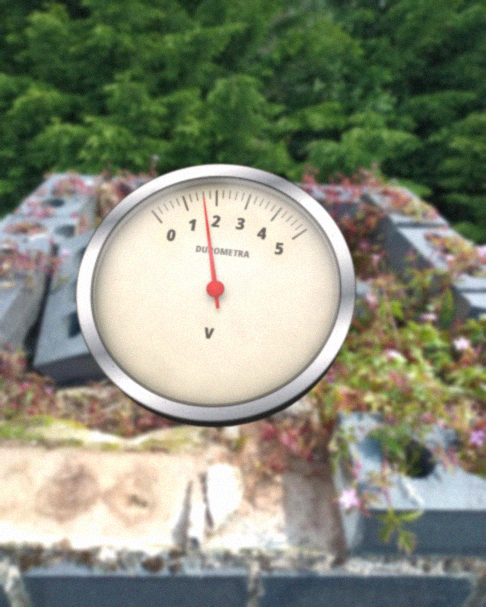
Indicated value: 1.6 V
